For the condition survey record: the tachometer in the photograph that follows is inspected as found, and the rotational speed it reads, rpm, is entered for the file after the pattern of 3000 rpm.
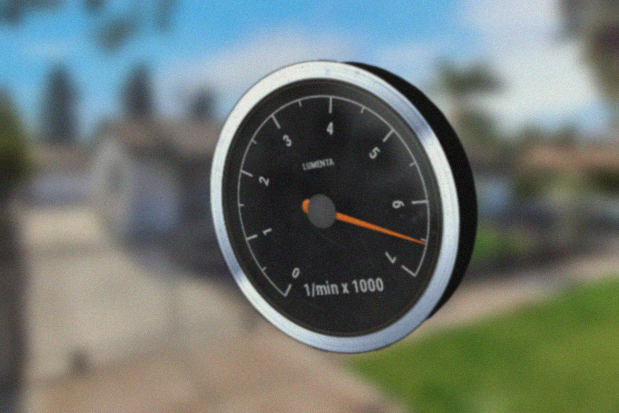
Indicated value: 6500 rpm
